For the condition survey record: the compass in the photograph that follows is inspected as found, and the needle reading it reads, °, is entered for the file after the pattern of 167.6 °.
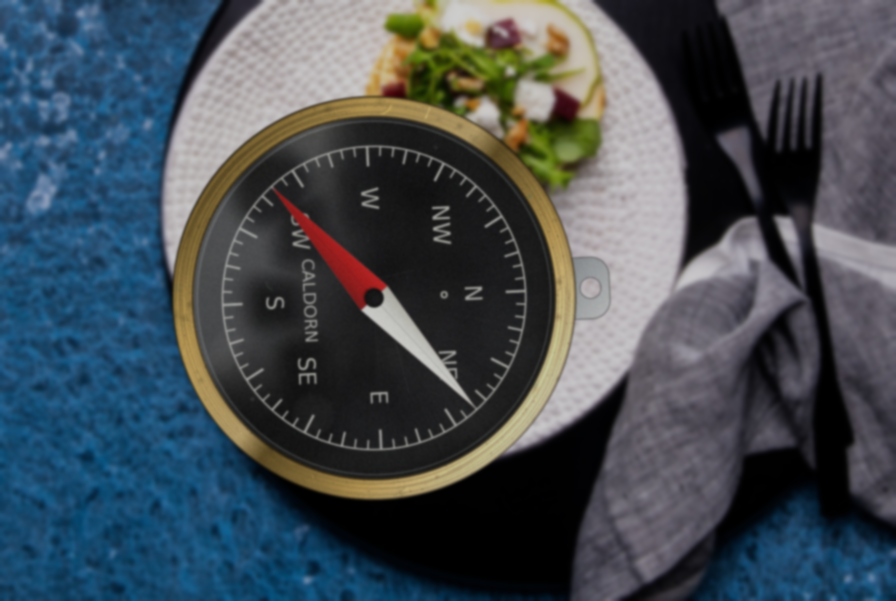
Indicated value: 230 °
